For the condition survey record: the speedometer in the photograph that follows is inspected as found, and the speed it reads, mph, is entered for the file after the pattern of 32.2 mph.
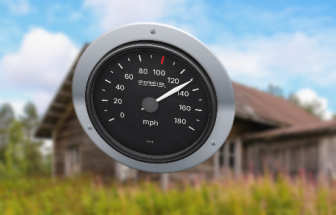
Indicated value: 130 mph
